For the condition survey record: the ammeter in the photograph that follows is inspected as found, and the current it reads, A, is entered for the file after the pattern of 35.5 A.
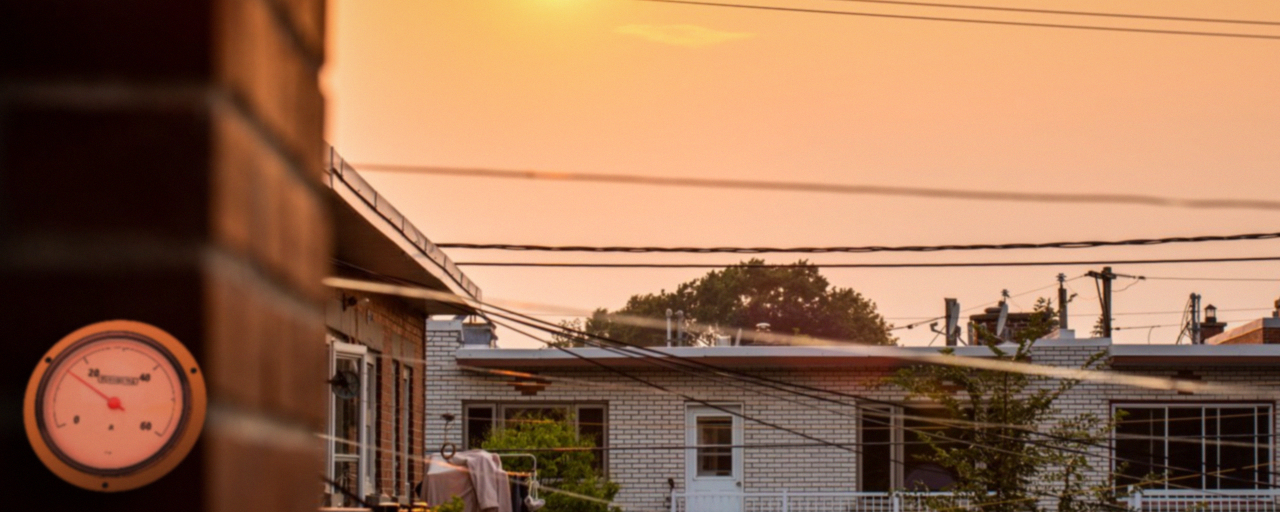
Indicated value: 15 A
